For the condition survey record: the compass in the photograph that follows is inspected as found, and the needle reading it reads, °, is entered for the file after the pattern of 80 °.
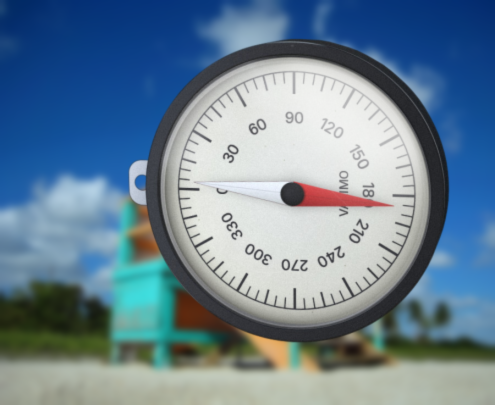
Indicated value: 185 °
